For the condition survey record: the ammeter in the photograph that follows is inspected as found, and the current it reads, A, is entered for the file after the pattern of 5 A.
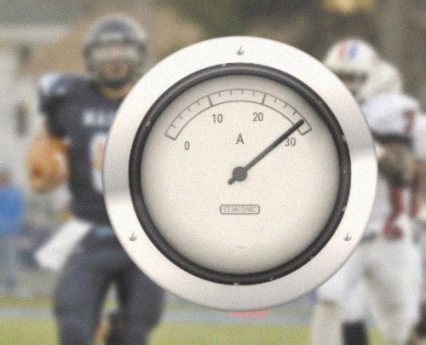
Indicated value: 28 A
